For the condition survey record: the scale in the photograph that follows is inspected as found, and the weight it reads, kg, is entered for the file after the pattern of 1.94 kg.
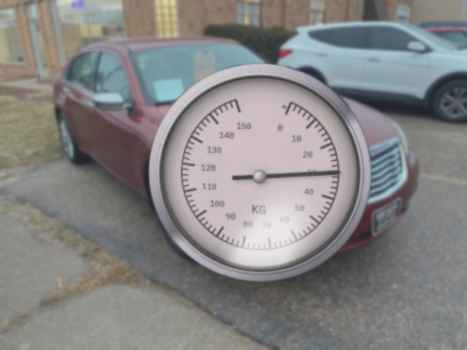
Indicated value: 30 kg
